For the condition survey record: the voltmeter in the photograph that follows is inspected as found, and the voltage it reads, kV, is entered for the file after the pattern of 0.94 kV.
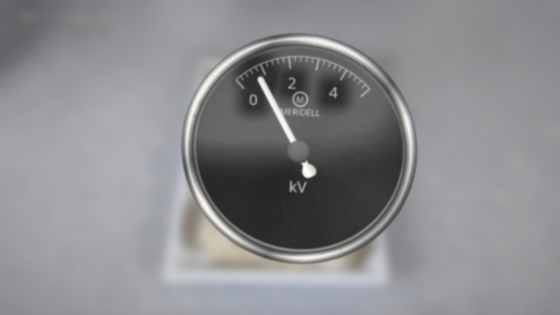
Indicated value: 0.8 kV
